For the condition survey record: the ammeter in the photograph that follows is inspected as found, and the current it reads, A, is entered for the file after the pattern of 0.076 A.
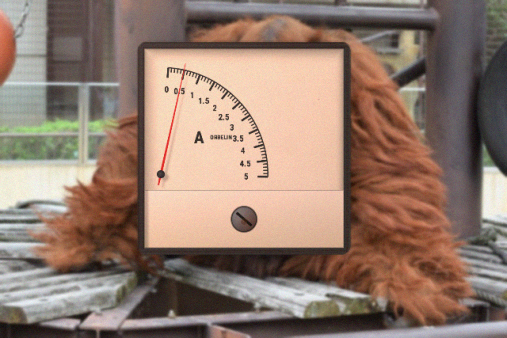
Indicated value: 0.5 A
